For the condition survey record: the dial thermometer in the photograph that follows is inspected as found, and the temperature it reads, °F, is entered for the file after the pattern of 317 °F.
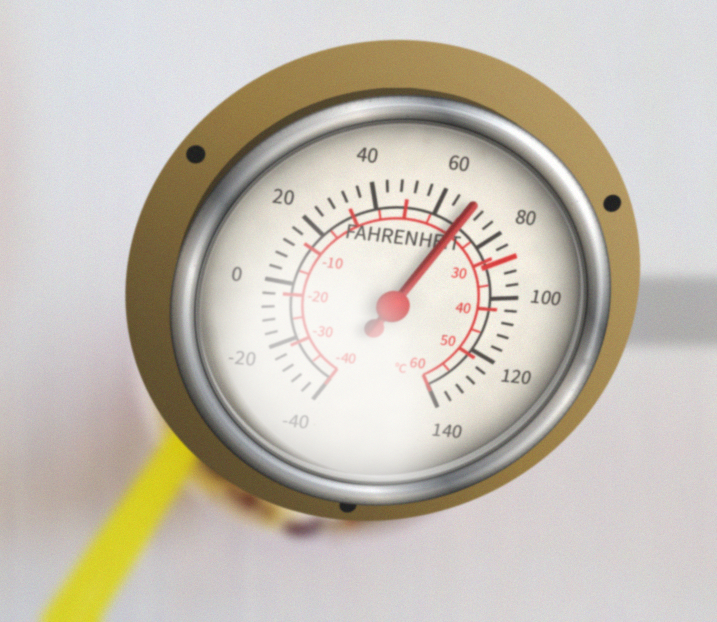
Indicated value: 68 °F
